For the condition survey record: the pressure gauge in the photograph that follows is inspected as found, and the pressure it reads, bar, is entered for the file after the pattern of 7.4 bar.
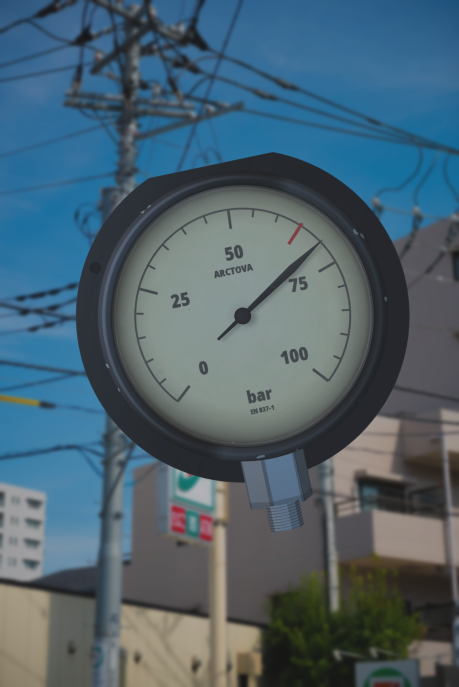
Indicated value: 70 bar
